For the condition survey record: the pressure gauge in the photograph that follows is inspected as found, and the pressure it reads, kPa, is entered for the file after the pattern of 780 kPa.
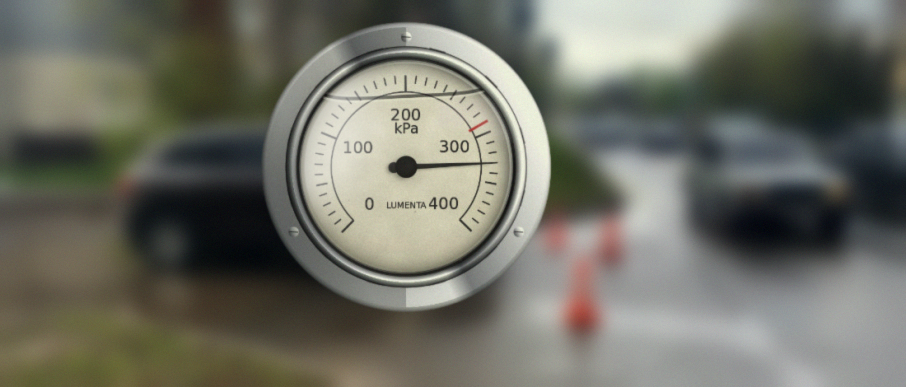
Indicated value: 330 kPa
